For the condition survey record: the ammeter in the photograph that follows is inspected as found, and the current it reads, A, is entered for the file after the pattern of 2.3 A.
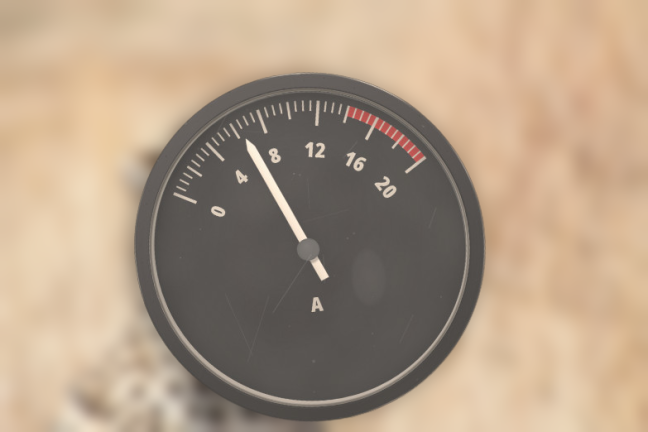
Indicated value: 6.5 A
